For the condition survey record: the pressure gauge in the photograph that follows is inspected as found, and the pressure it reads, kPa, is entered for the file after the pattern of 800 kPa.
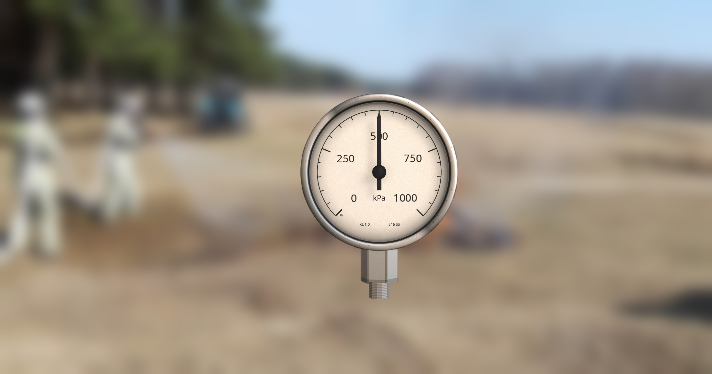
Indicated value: 500 kPa
